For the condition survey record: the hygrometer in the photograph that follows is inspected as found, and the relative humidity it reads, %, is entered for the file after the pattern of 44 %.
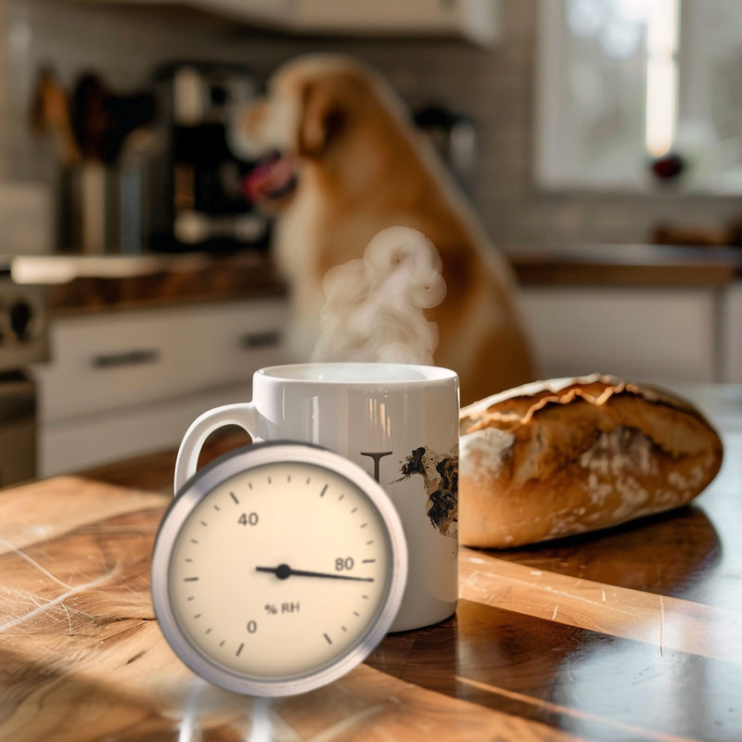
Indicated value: 84 %
